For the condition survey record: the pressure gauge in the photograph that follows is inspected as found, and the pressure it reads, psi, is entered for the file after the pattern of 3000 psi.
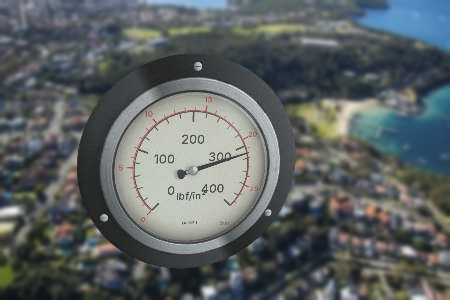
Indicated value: 310 psi
